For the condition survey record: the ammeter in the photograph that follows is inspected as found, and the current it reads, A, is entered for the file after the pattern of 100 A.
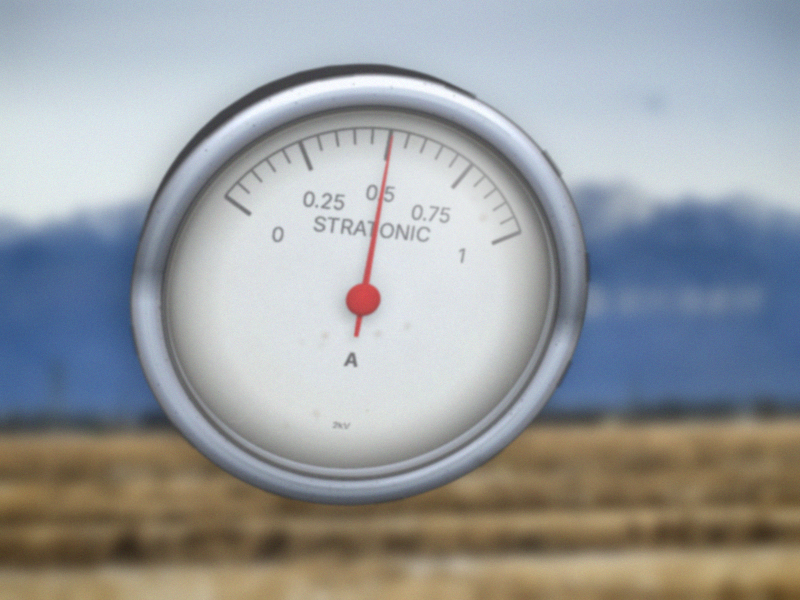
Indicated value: 0.5 A
